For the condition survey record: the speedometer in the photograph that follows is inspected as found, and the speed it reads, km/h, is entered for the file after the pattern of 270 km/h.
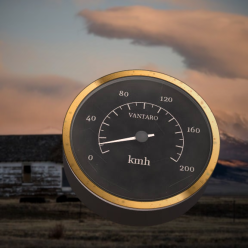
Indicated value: 10 km/h
